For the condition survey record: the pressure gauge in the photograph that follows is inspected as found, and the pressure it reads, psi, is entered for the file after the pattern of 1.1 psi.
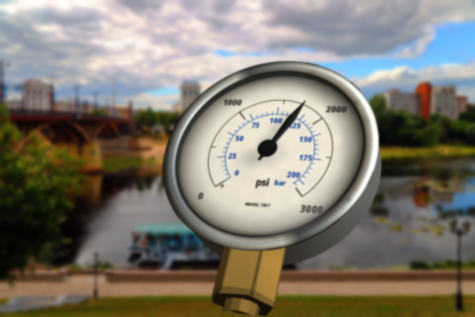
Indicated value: 1750 psi
